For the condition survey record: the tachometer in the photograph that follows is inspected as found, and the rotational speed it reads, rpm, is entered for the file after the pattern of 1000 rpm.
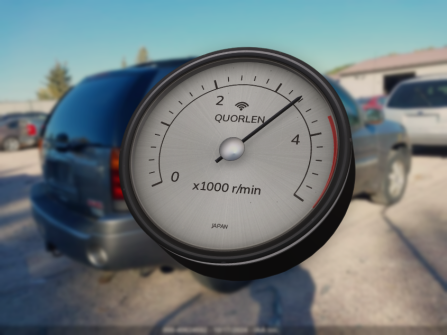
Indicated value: 3400 rpm
